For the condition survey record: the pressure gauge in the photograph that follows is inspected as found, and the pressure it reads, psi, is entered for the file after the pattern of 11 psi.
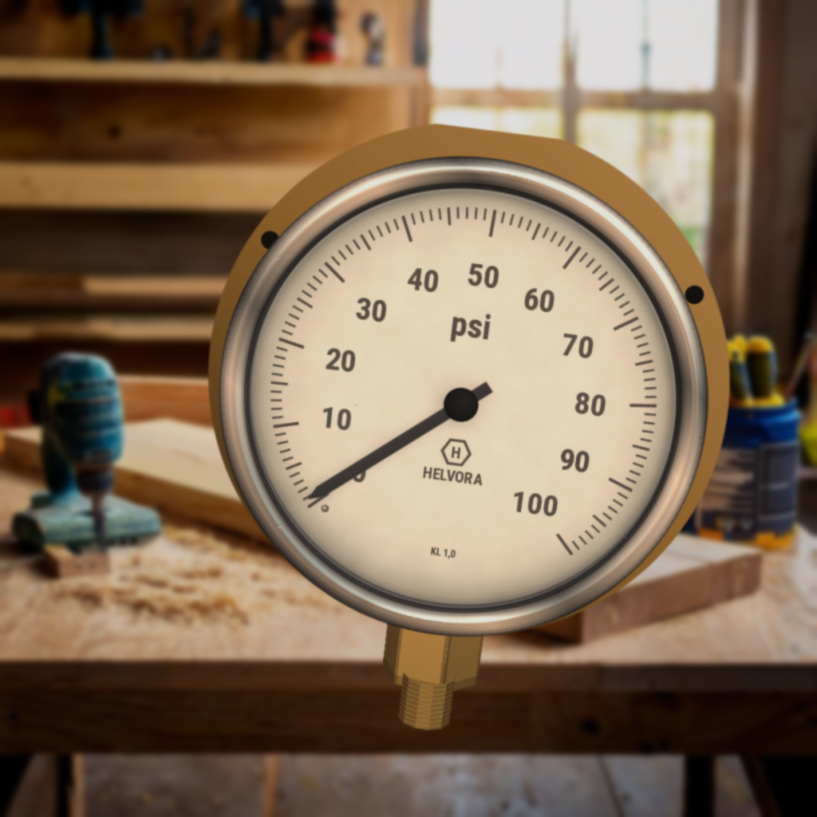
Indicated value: 1 psi
